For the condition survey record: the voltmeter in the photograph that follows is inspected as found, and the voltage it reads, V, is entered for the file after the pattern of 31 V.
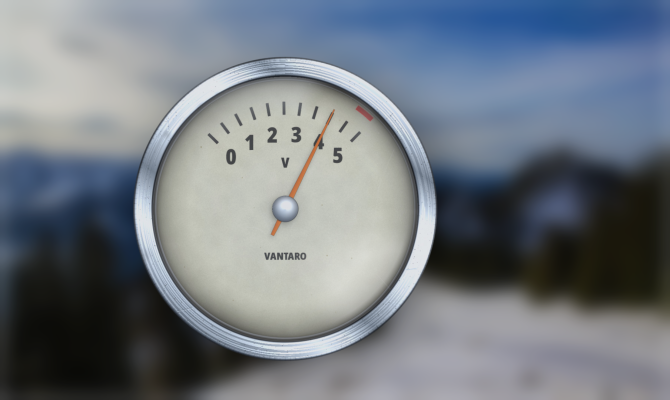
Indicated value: 4 V
